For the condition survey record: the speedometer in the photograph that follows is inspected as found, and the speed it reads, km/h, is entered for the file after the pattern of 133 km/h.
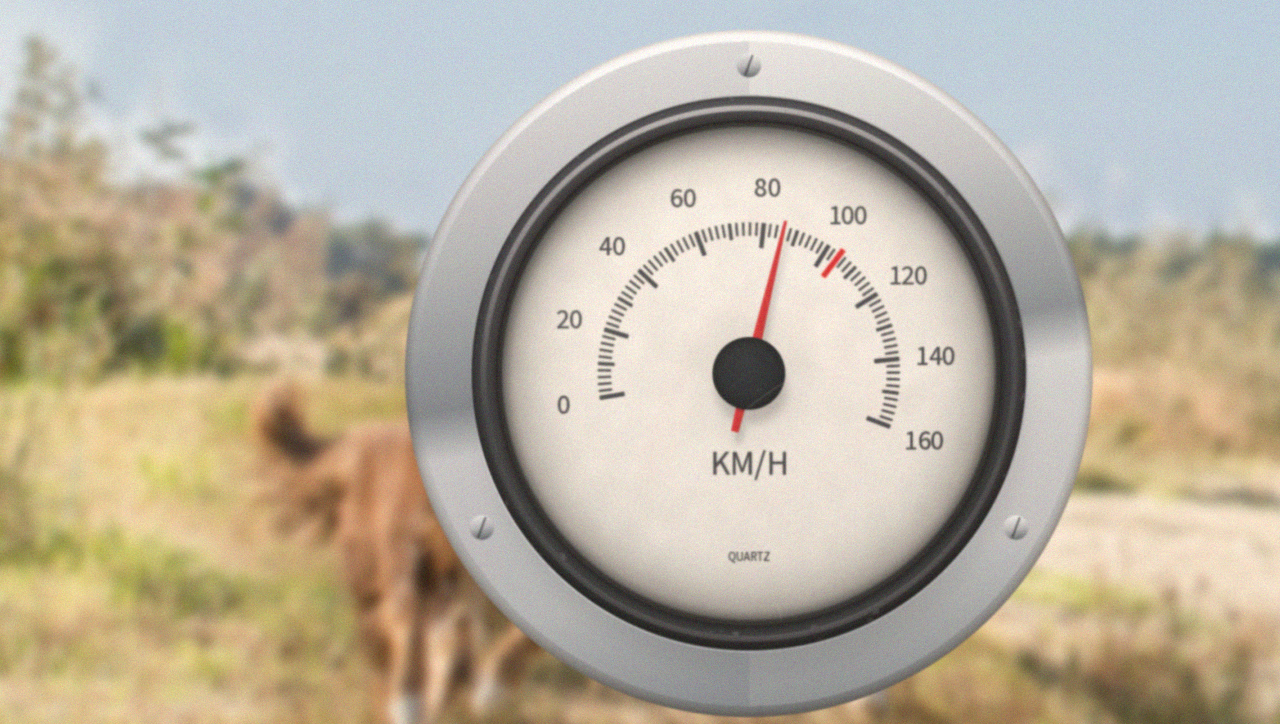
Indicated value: 86 km/h
